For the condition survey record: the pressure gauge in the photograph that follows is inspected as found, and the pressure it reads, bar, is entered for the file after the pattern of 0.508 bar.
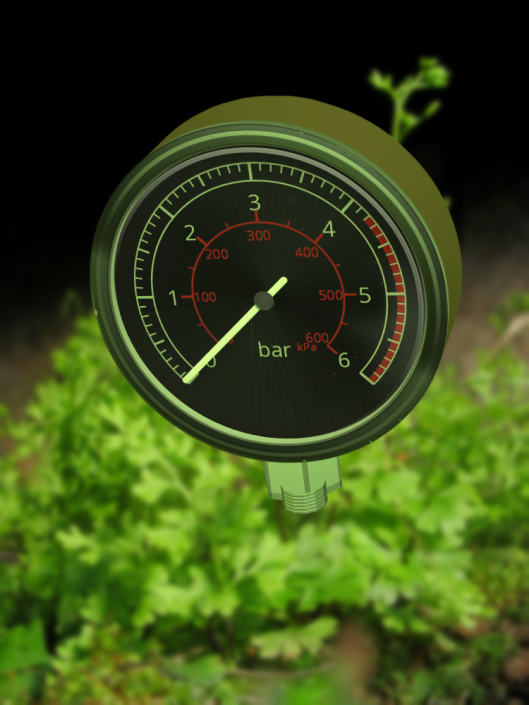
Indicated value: 0.05 bar
